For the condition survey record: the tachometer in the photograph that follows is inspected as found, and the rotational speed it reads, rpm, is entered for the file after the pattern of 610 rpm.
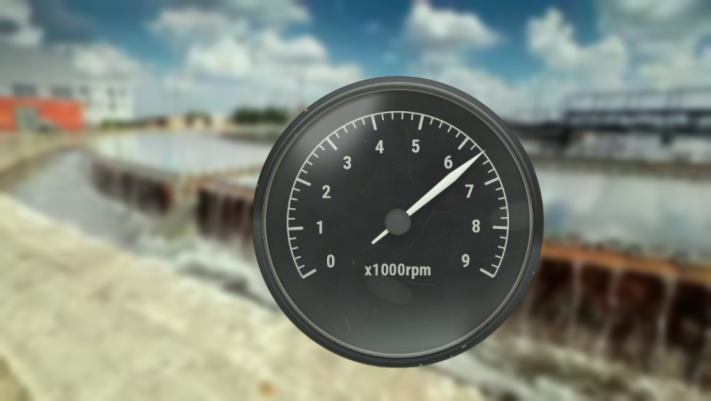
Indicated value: 6400 rpm
